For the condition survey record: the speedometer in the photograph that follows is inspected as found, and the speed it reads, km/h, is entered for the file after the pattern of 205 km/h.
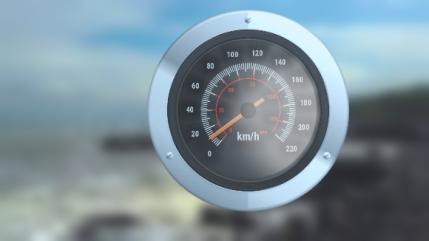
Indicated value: 10 km/h
